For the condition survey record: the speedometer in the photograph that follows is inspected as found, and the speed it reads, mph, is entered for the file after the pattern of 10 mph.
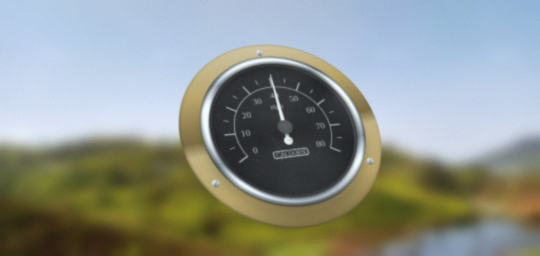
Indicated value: 40 mph
